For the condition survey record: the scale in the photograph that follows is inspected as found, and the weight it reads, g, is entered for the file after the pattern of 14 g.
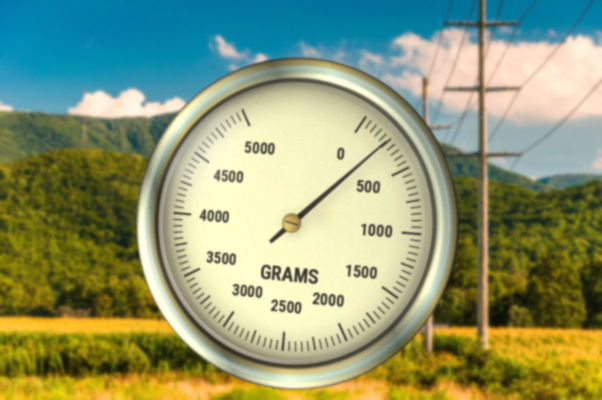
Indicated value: 250 g
